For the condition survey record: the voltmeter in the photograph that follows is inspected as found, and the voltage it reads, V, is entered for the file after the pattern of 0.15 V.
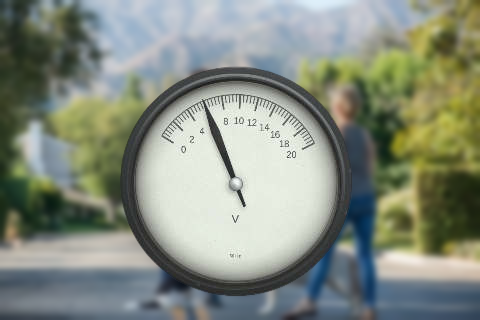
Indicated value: 6 V
